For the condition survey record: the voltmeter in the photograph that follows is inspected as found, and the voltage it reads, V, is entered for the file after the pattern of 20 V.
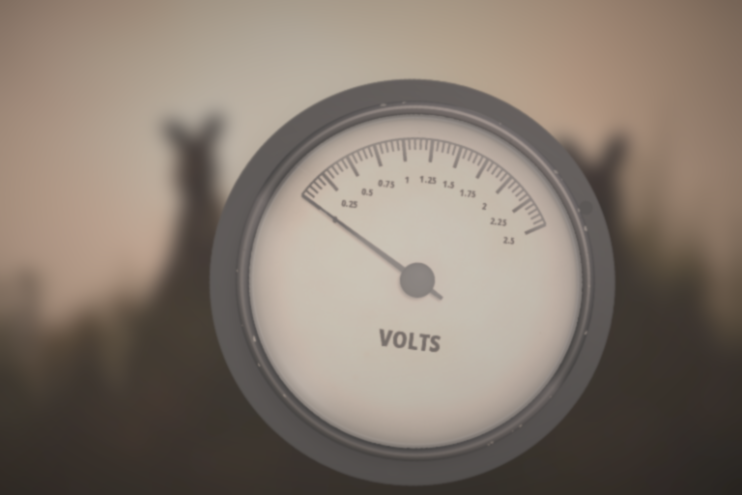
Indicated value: 0 V
